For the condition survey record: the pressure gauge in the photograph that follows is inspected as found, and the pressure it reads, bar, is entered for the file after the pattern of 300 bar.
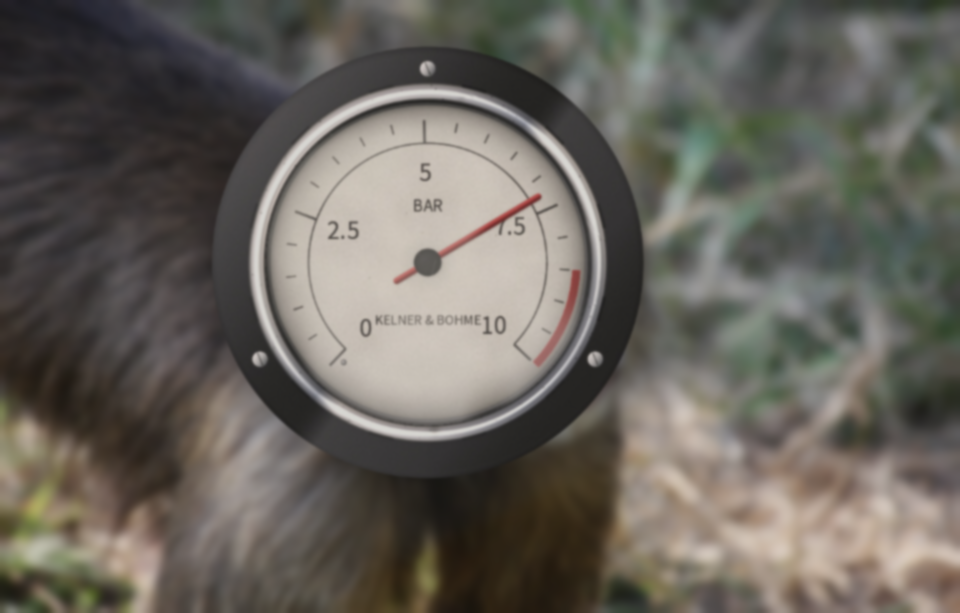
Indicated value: 7.25 bar
